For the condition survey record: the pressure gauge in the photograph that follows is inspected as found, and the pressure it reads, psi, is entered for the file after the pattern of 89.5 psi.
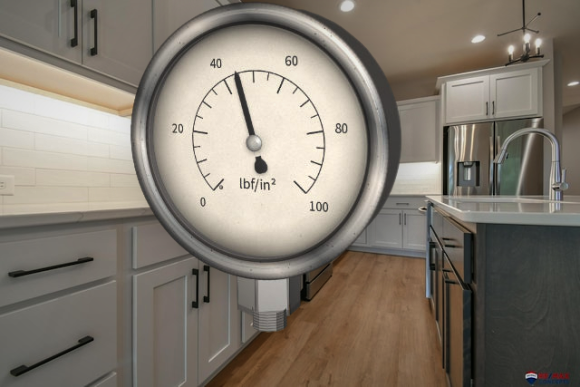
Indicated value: 45 psi
